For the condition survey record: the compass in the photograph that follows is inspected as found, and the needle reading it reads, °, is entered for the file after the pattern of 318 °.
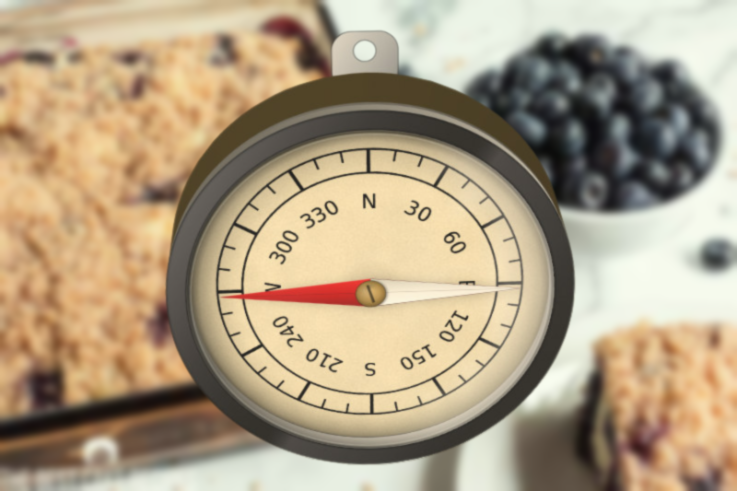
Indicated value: 270 °
